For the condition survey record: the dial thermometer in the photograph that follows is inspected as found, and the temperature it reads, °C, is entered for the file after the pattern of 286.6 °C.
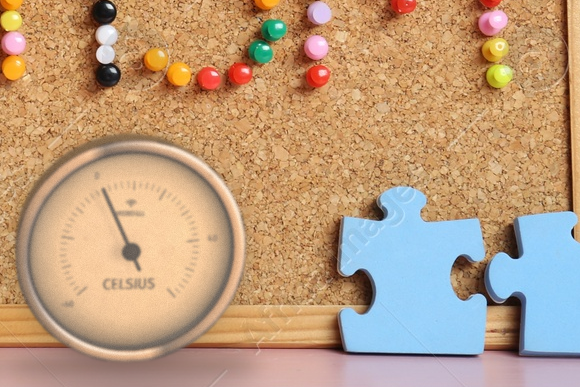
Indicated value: 0 °C
